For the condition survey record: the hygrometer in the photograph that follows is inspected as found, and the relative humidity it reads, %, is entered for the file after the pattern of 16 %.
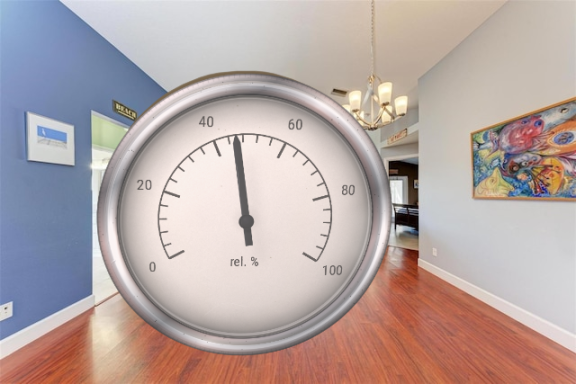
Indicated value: 46 %
